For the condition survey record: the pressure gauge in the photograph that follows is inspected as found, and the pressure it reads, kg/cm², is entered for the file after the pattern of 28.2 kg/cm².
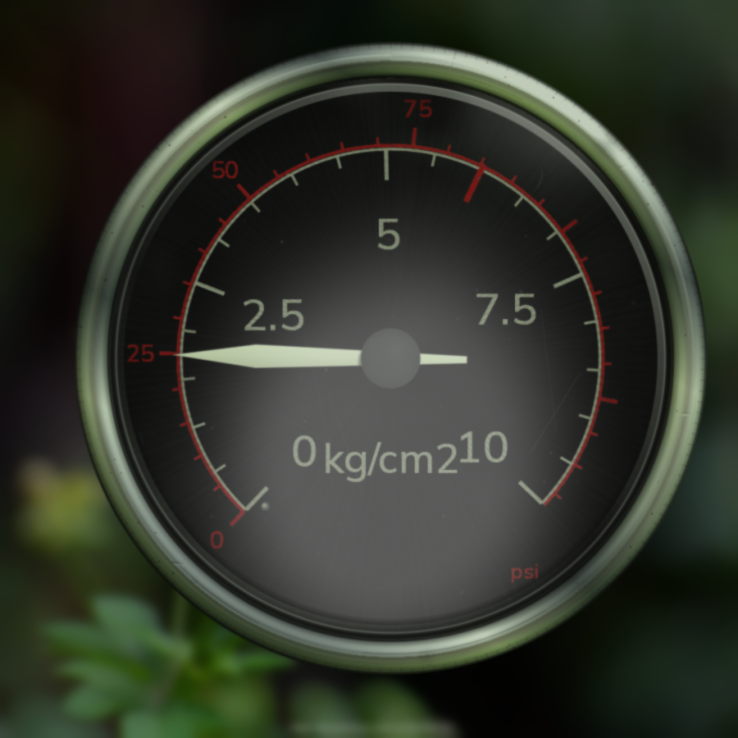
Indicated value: 1.75 kg/cm²
